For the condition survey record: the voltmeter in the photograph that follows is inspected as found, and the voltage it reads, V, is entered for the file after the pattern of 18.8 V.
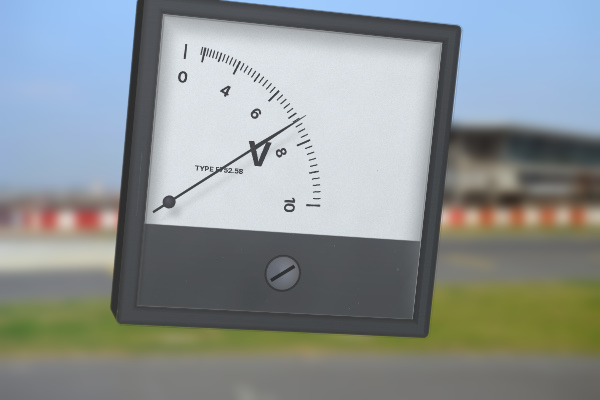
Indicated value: 7.2 V
